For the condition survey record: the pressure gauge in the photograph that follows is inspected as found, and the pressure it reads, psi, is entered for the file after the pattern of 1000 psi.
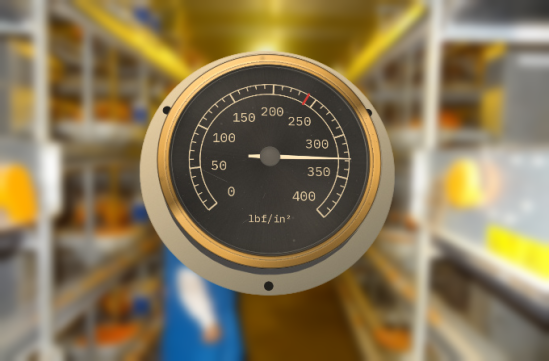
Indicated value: 330 psi
